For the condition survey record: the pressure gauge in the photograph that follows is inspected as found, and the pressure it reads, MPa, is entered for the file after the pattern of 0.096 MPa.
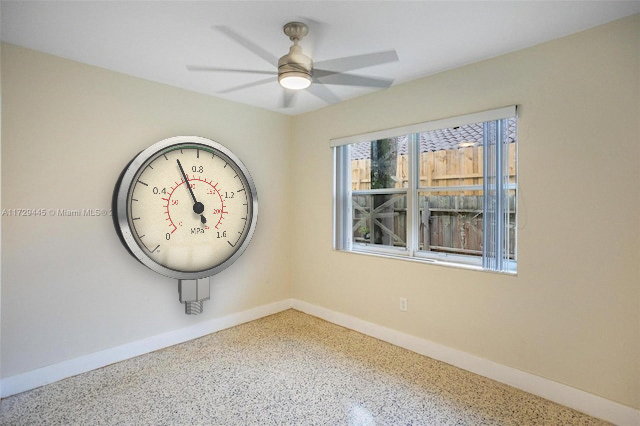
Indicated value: 0.65 MPa
